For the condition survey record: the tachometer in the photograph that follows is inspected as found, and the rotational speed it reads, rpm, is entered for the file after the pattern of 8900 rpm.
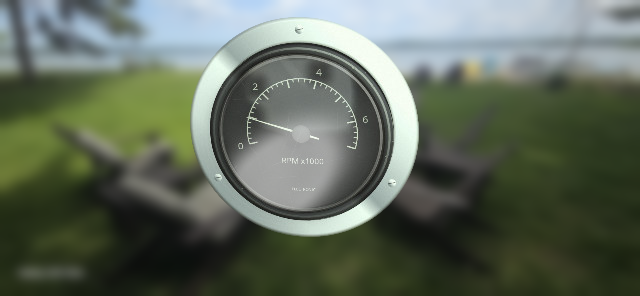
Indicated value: 1000 rpm
